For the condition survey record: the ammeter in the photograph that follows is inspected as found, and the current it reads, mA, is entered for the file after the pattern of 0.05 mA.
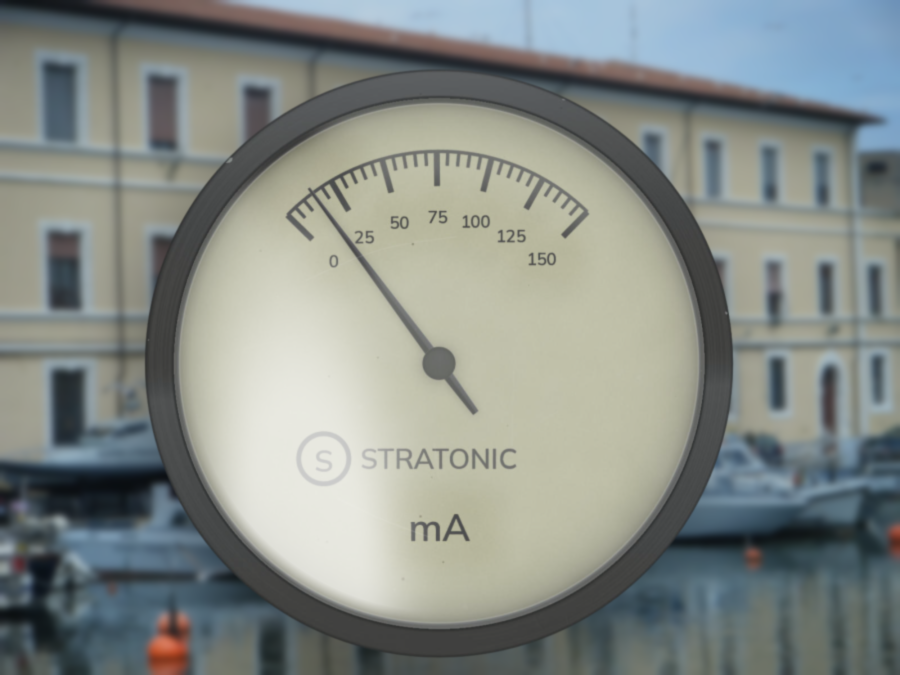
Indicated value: 15 mA
